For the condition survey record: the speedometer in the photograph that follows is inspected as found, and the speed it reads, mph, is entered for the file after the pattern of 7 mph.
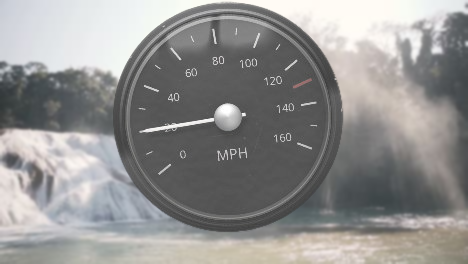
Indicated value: 20 mph
